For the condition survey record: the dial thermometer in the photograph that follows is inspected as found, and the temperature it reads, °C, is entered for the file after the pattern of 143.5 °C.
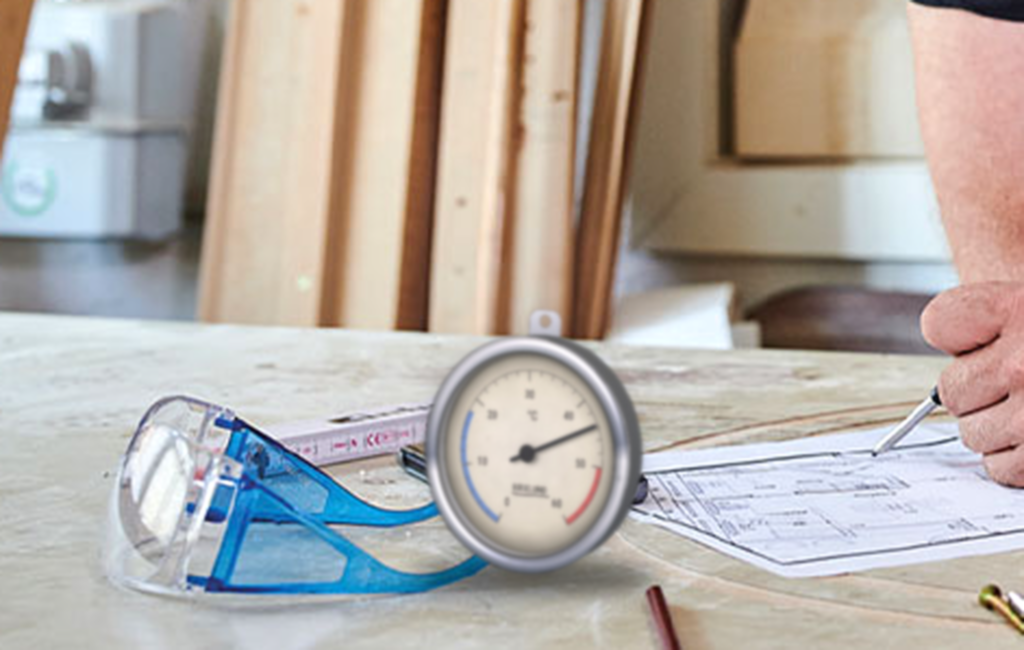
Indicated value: 44 °C
